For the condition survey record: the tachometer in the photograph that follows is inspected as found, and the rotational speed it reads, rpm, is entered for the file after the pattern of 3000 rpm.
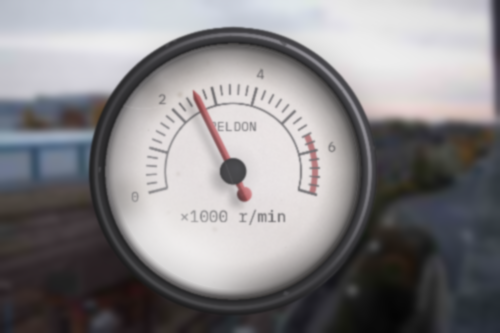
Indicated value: 2600 rpm
